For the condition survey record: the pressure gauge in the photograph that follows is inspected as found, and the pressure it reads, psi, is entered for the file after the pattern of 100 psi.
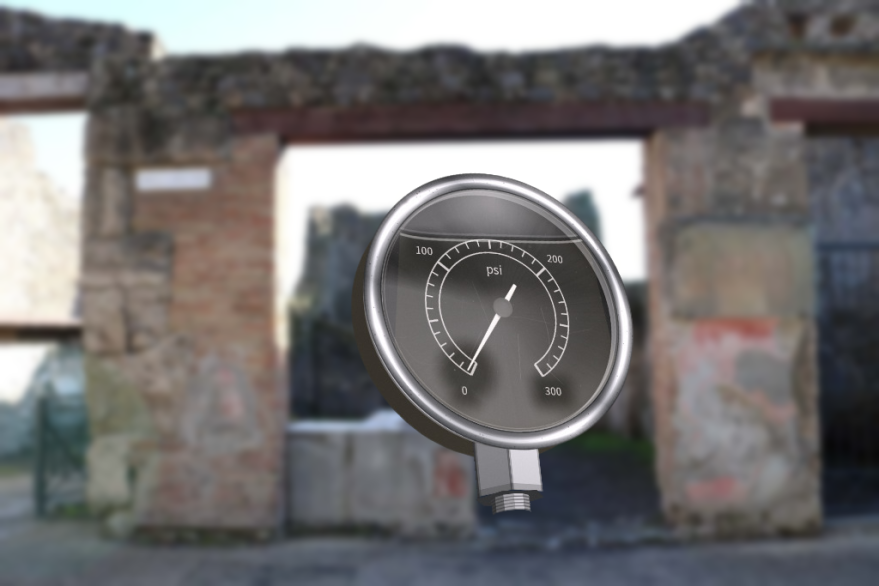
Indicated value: 5 psi
